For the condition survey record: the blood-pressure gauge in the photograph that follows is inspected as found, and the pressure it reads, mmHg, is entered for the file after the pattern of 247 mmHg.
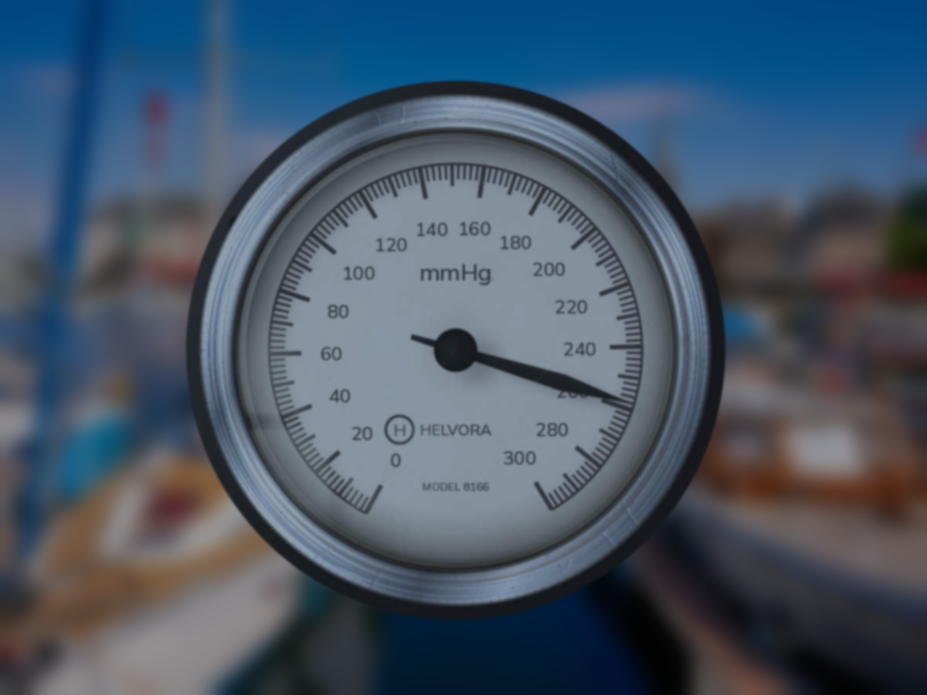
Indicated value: 258 mmHg
